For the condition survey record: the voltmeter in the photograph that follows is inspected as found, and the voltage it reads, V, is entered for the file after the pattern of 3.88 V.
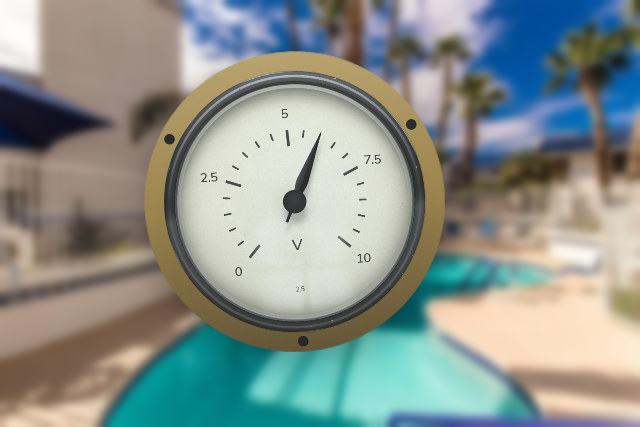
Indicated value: 6 V
